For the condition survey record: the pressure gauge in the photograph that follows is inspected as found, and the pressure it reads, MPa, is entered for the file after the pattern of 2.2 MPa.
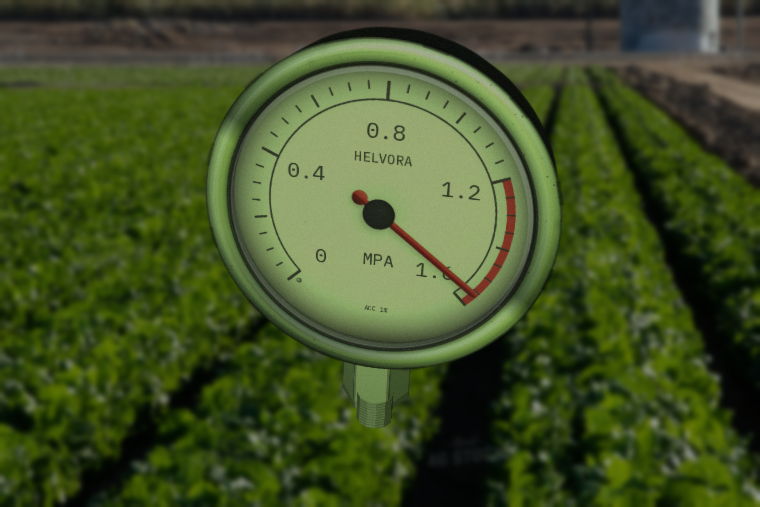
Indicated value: 1.55 MPa
